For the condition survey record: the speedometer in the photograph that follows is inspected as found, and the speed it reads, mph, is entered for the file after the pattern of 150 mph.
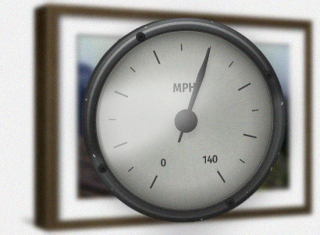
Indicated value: 80 mph
